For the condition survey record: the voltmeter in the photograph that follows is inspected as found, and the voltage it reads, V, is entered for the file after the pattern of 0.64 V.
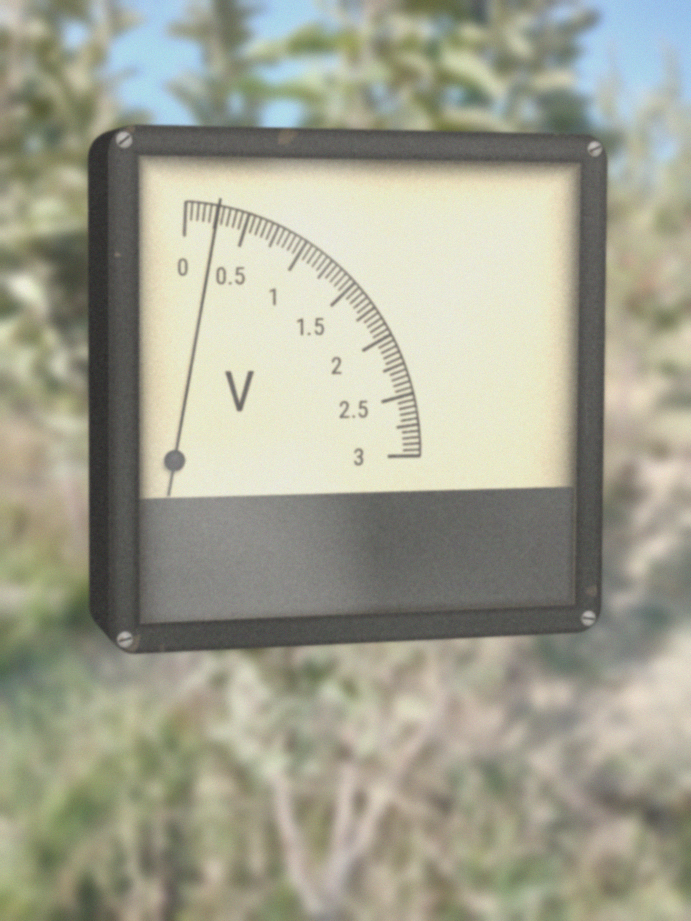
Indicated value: 0.25 V
